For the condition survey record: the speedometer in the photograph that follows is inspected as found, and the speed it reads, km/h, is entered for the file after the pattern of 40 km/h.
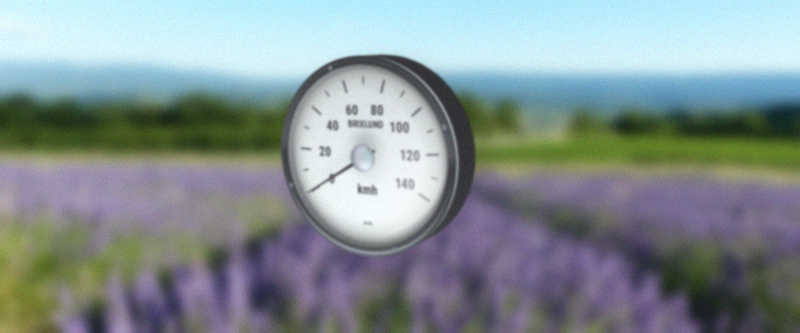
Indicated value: 0 km/h
